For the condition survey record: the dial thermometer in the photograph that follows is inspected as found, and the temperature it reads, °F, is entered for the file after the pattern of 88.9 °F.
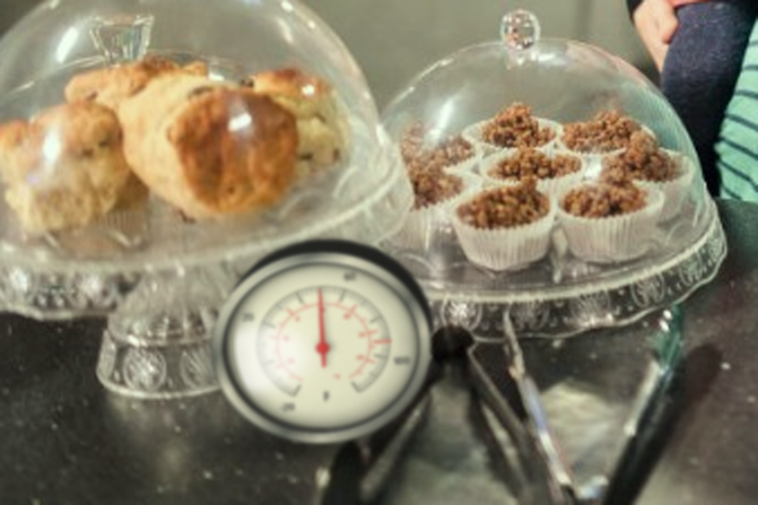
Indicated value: 50 °F
